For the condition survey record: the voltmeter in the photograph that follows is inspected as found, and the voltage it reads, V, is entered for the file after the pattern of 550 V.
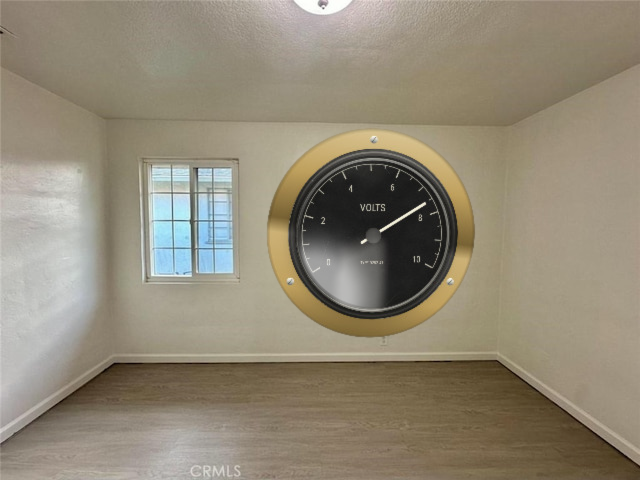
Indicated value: 7.5 V
